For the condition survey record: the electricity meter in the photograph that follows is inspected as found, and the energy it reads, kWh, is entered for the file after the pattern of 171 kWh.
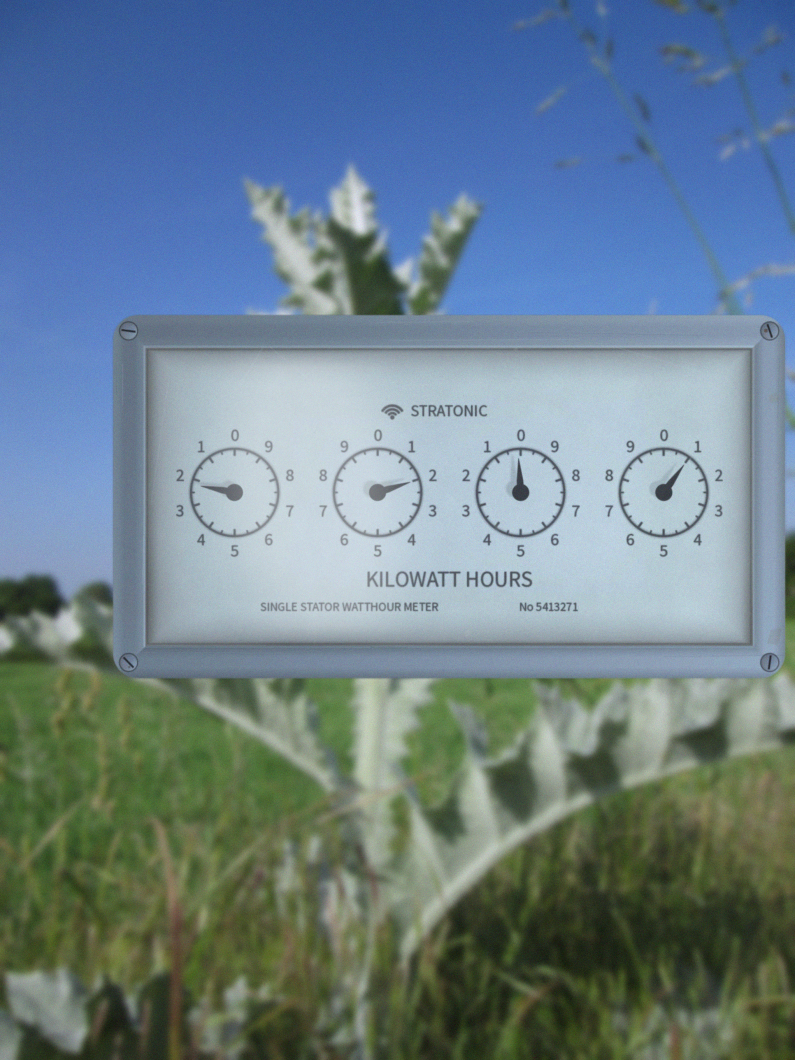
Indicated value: 2201 kWh
